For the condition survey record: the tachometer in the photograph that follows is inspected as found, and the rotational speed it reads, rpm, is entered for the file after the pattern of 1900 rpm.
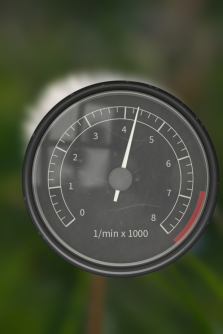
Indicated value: 4300 rpm
